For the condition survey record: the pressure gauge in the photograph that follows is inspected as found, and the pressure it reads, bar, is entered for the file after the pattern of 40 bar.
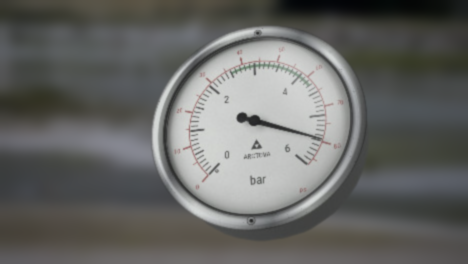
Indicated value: 5.5 bar
